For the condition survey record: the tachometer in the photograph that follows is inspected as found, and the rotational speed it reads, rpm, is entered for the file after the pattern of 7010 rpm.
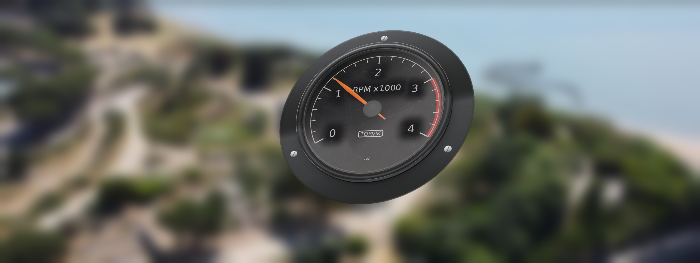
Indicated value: 1200 rpm
